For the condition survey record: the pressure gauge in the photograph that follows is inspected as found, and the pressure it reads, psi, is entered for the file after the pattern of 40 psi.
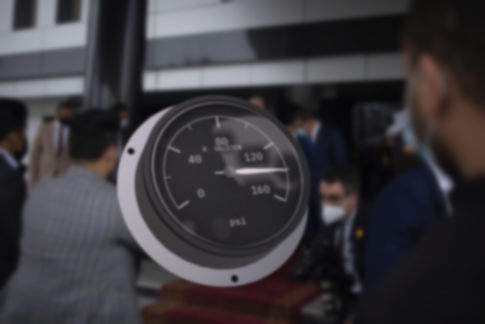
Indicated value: 140 psi
